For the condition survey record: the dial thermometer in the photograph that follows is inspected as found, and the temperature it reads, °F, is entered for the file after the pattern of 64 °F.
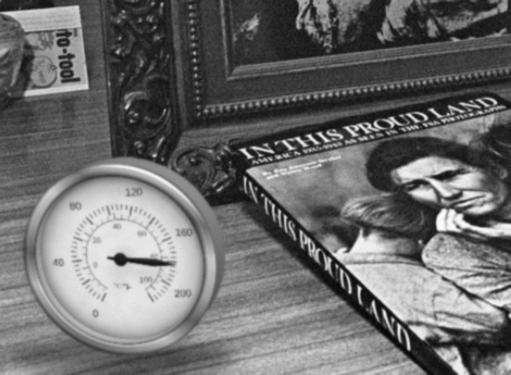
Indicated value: 180 °F
